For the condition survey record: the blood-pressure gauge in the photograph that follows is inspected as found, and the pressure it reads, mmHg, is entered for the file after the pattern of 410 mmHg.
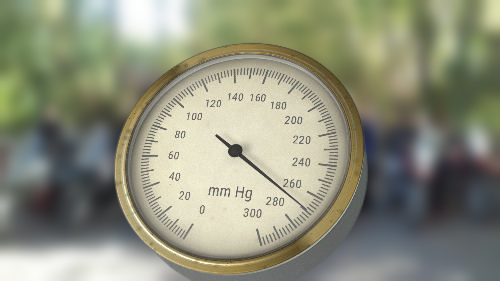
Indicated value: 270 mmHg
